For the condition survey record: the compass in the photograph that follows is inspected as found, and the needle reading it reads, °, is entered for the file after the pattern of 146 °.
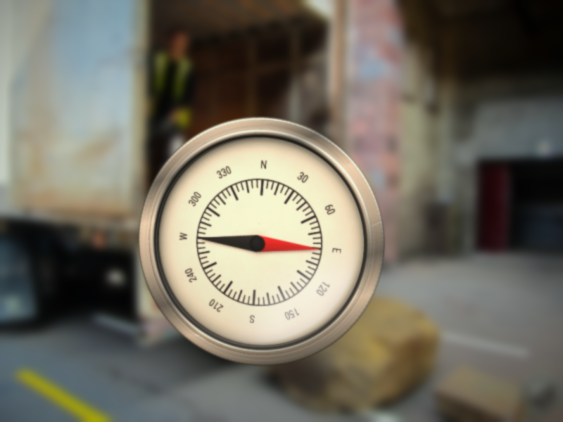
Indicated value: 90 °
